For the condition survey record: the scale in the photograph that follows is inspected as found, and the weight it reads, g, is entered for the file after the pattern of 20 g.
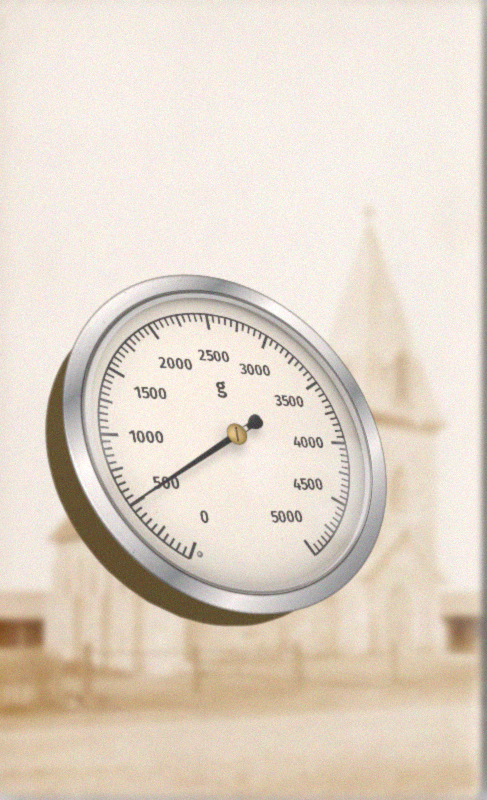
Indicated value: 500 g
